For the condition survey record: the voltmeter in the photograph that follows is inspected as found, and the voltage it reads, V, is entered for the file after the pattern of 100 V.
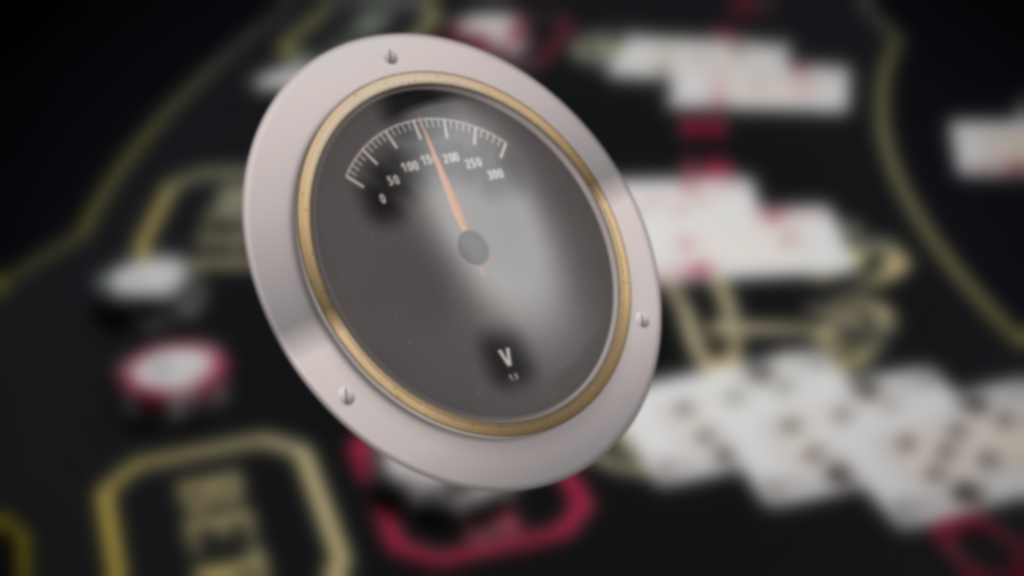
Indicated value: 150 V
